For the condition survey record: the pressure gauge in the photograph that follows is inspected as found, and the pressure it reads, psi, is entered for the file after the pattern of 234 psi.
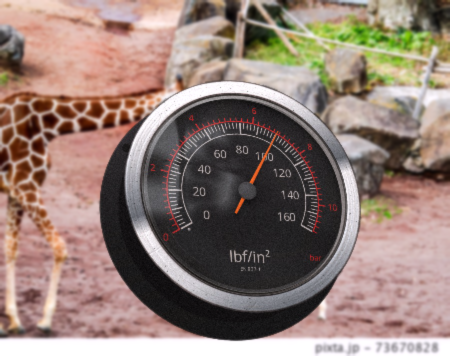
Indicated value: 100 psi
